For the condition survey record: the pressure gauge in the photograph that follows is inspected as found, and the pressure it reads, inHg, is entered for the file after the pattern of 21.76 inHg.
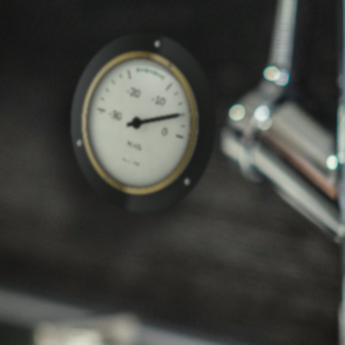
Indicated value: -4 inHg
